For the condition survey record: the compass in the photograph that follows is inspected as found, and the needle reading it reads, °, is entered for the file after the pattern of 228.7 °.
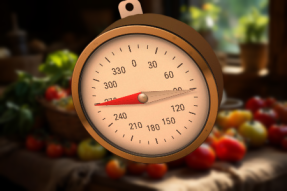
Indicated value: 270 °
